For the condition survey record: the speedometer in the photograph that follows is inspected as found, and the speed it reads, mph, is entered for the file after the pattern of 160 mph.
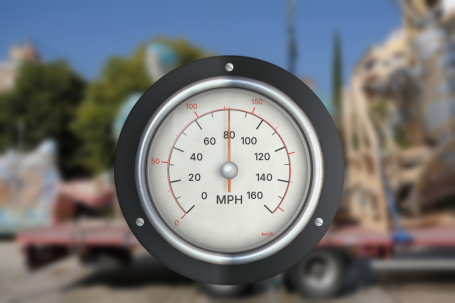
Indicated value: 80 mph
